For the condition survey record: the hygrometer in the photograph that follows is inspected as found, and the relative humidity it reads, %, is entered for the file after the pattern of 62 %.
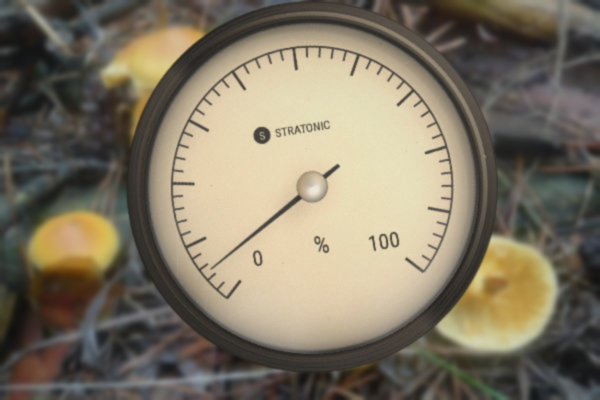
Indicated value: 5 %
